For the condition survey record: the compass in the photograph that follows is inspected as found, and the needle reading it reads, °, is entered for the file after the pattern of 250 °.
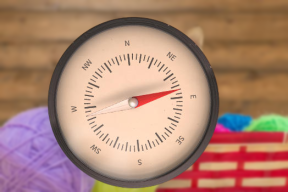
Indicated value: 80 °
